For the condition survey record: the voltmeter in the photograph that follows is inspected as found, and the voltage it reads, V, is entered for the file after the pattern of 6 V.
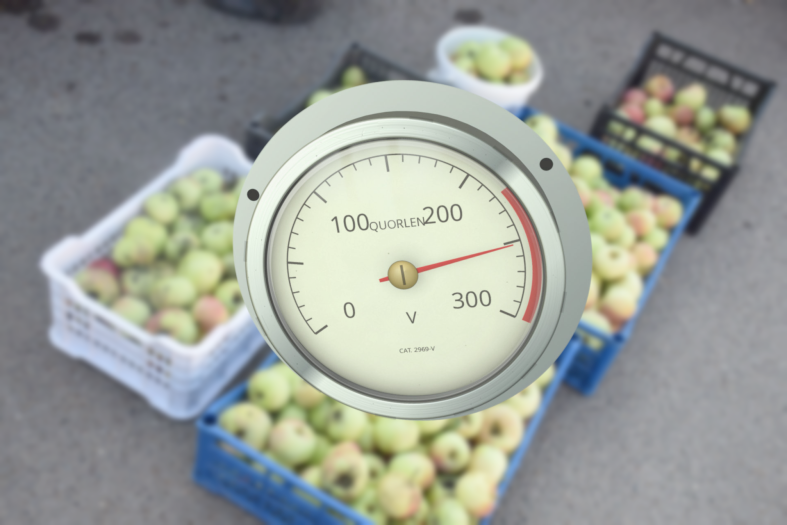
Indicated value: 250 V
